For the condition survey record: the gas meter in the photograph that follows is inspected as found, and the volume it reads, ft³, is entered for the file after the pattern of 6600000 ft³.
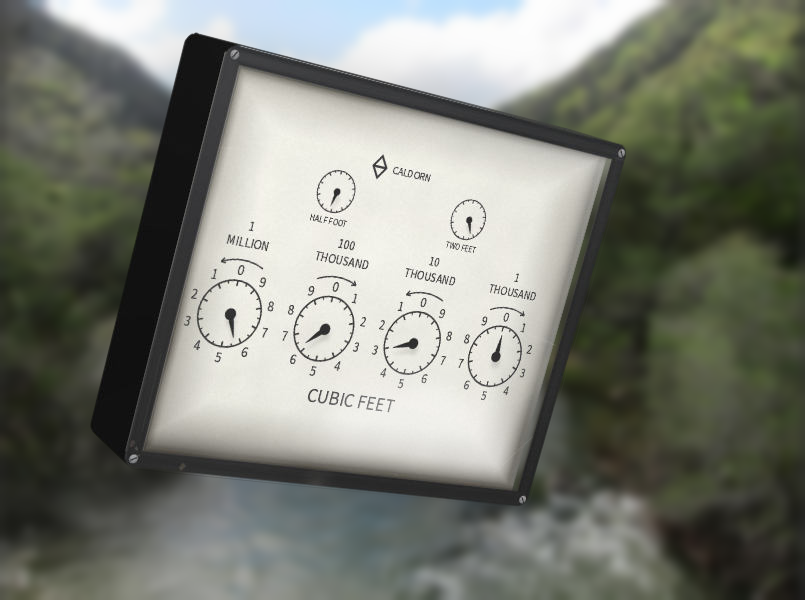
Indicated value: 563000 ft³
